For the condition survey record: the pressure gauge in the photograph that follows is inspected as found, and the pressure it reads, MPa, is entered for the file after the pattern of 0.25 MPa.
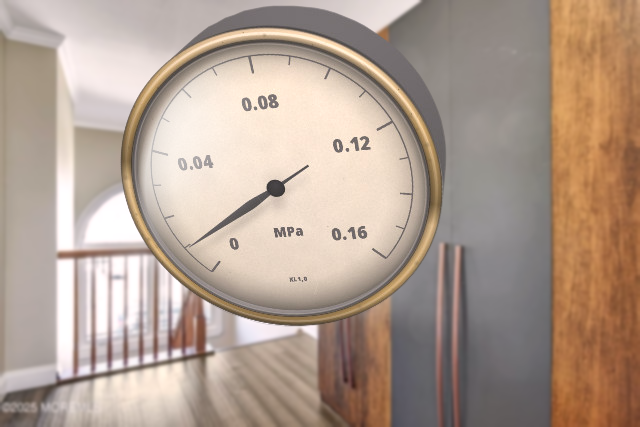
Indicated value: 0.01 MPa
